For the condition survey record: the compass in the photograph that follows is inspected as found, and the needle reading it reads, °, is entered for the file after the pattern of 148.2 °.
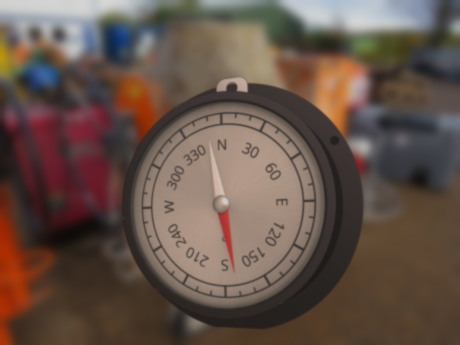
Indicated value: 170 °
